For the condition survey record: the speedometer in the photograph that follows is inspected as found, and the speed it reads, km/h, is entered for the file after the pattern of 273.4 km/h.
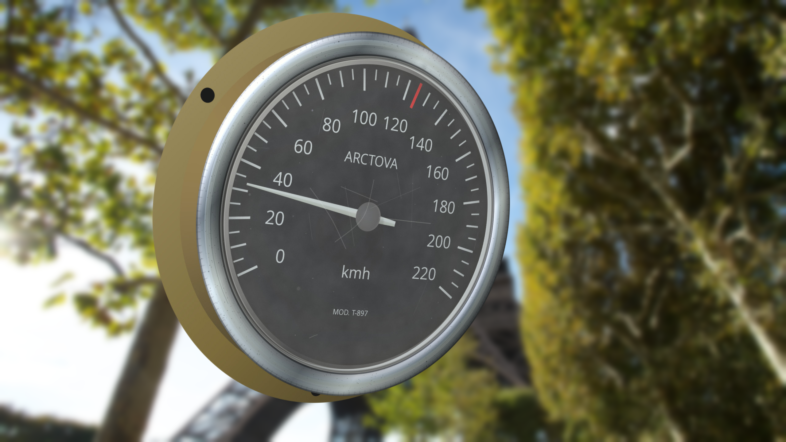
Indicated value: 32.5 km/h
